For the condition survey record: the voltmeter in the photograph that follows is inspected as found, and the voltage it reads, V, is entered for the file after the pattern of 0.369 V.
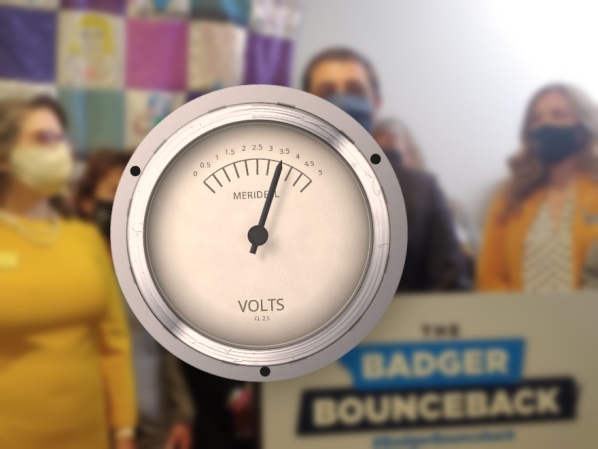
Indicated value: 3.5 V
